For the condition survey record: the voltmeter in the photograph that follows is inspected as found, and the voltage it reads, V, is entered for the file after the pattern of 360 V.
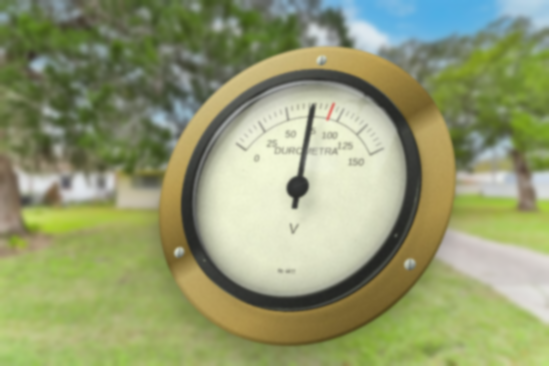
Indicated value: 75 V
